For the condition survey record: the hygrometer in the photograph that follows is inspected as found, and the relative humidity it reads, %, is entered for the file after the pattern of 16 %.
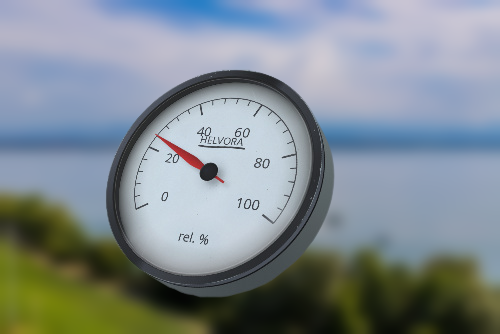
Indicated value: 24 %
